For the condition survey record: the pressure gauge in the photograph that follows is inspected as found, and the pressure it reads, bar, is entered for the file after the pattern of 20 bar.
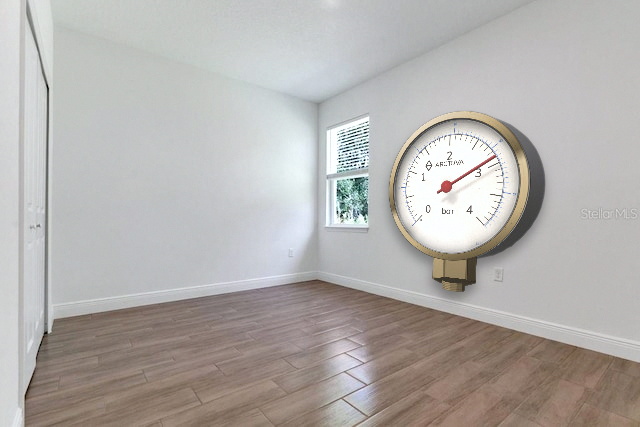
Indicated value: 2.9 bar
